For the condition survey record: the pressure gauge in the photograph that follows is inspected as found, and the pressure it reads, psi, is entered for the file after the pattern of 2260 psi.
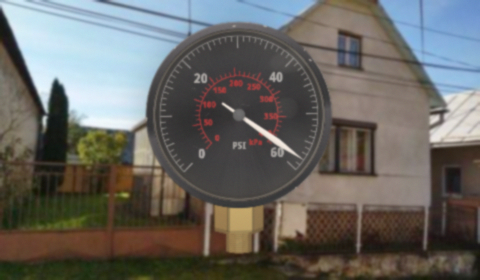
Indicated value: 58 psi
